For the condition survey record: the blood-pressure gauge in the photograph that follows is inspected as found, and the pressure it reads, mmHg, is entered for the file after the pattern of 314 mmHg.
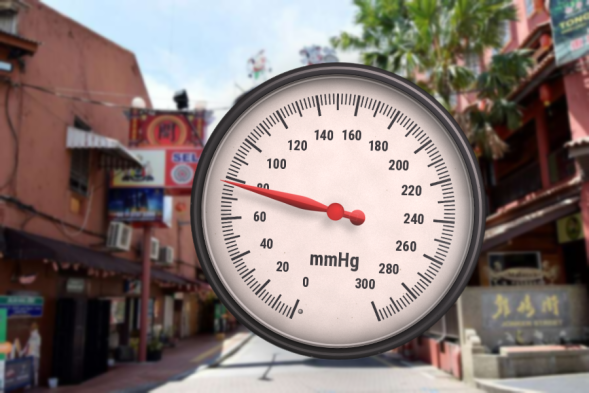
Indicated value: 78 mmHg
